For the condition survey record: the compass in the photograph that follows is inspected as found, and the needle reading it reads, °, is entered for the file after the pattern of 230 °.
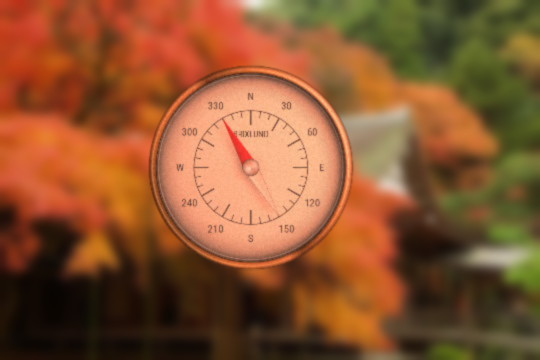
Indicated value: 330 °
